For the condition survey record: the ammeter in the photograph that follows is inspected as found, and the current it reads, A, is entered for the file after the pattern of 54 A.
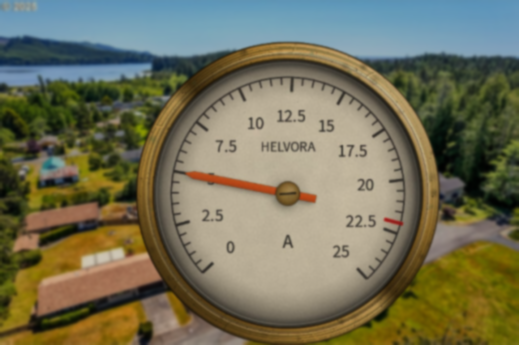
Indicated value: 5 A
